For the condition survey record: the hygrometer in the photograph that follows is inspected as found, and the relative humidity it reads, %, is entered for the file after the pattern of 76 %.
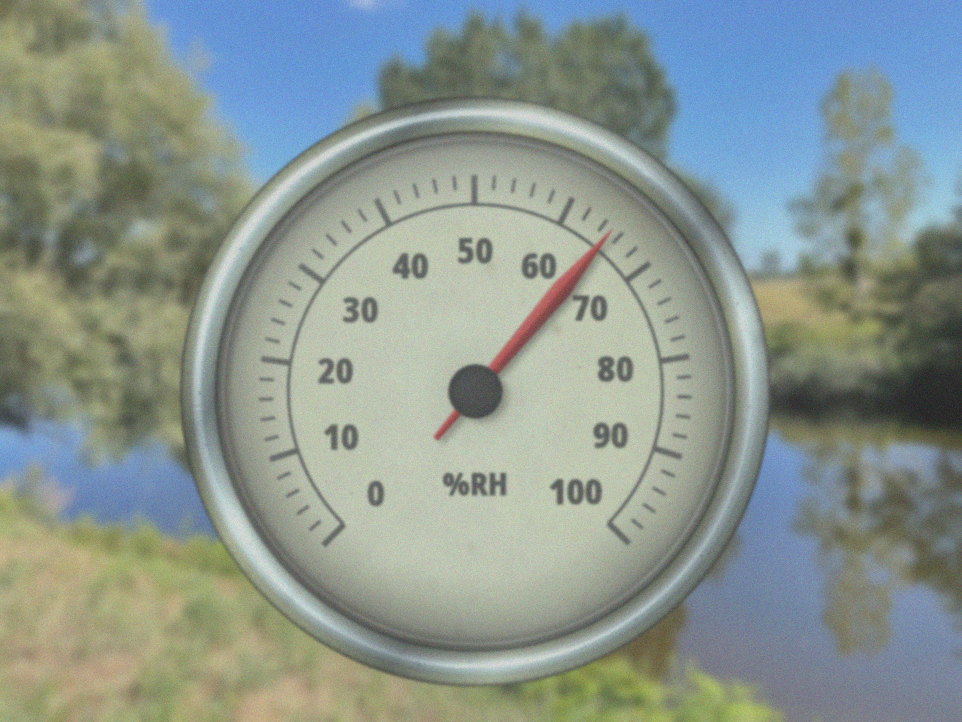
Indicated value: 65 %
